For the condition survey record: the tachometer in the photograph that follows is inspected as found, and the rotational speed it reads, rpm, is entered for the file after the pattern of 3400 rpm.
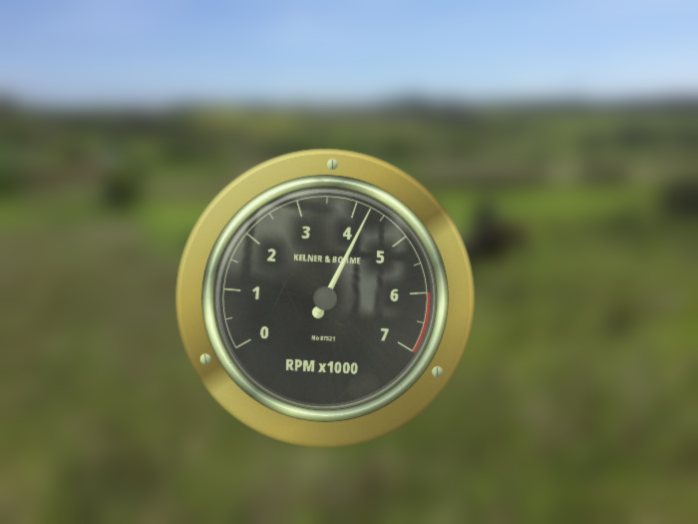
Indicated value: 4250 rpm
